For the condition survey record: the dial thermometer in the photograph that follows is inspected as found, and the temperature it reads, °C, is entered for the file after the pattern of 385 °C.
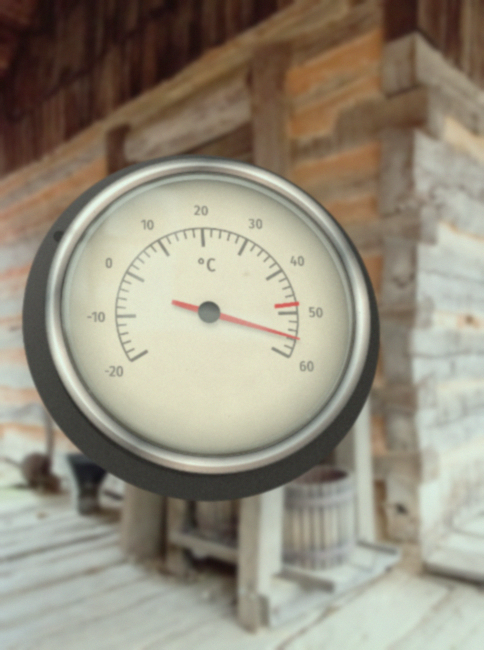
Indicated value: 56 °C
